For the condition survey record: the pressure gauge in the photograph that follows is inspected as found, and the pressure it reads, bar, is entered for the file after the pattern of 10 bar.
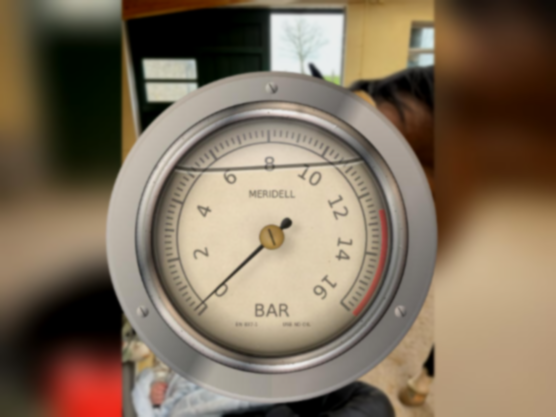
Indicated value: 0.2 bar
